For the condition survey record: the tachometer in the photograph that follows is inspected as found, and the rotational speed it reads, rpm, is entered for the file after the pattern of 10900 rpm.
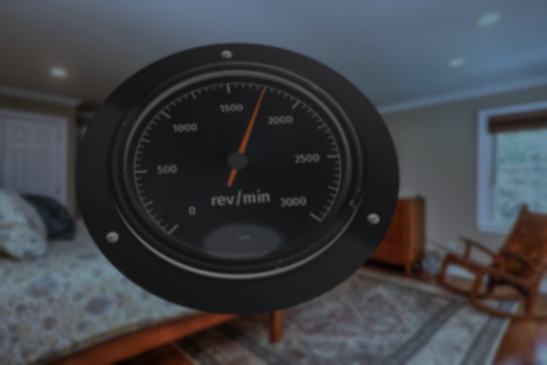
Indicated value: 1750 rpm
